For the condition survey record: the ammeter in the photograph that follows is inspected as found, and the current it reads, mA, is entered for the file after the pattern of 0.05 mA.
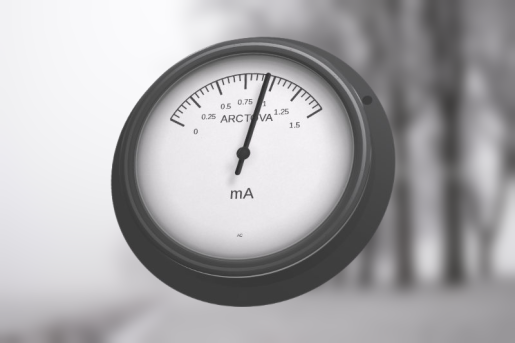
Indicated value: 0.95 mA
